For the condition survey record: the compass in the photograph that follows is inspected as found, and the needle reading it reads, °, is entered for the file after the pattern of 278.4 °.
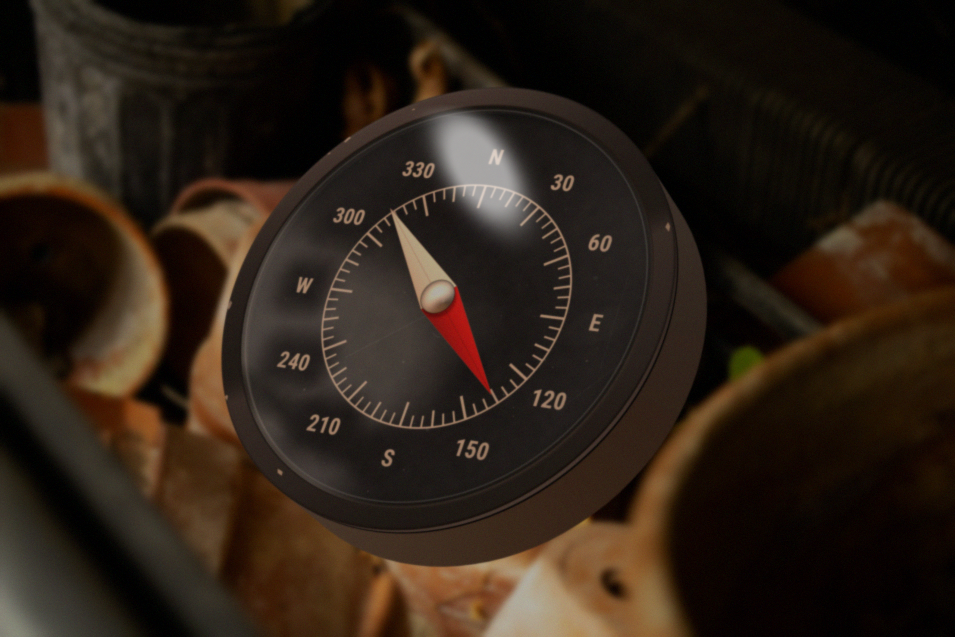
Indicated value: 135 °
